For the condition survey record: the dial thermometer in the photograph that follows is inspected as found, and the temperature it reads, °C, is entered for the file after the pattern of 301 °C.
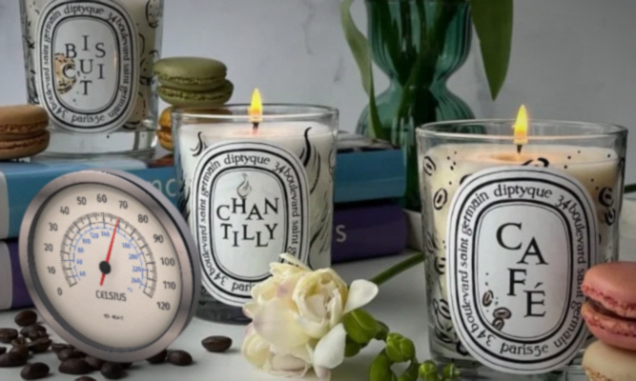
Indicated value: 70 °C
